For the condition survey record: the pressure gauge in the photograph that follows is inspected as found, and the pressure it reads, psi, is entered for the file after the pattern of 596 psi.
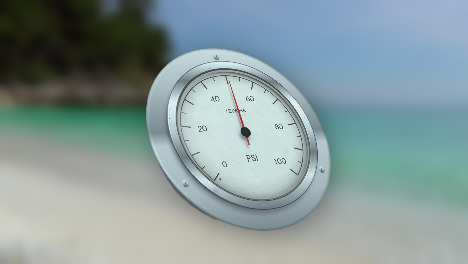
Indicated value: 50 psi
